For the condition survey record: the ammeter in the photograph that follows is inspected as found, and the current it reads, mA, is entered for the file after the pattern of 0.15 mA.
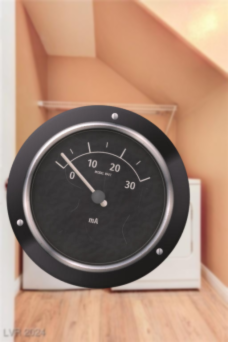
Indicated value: 2.5 mA
